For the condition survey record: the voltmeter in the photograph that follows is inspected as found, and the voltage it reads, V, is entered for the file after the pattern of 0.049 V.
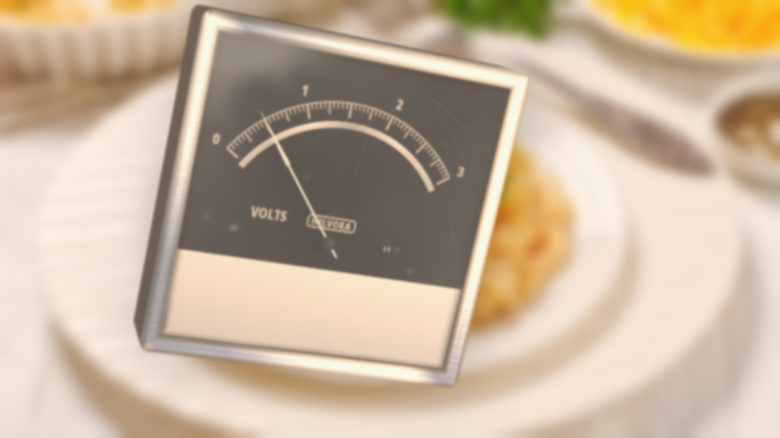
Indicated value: 0.5 V
